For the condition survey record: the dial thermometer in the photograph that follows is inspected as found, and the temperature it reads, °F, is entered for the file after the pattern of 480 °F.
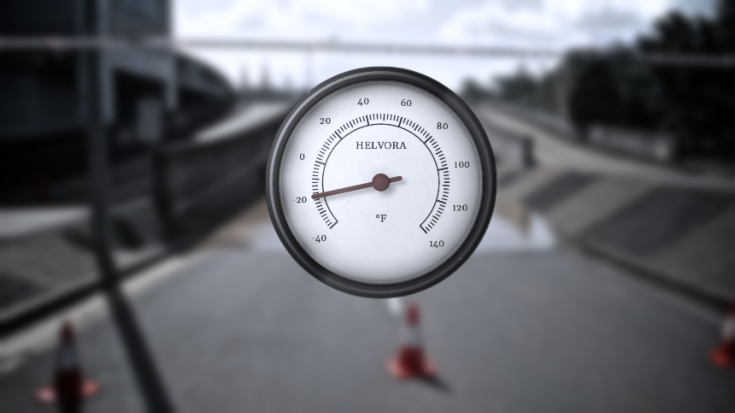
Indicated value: -20 °F
